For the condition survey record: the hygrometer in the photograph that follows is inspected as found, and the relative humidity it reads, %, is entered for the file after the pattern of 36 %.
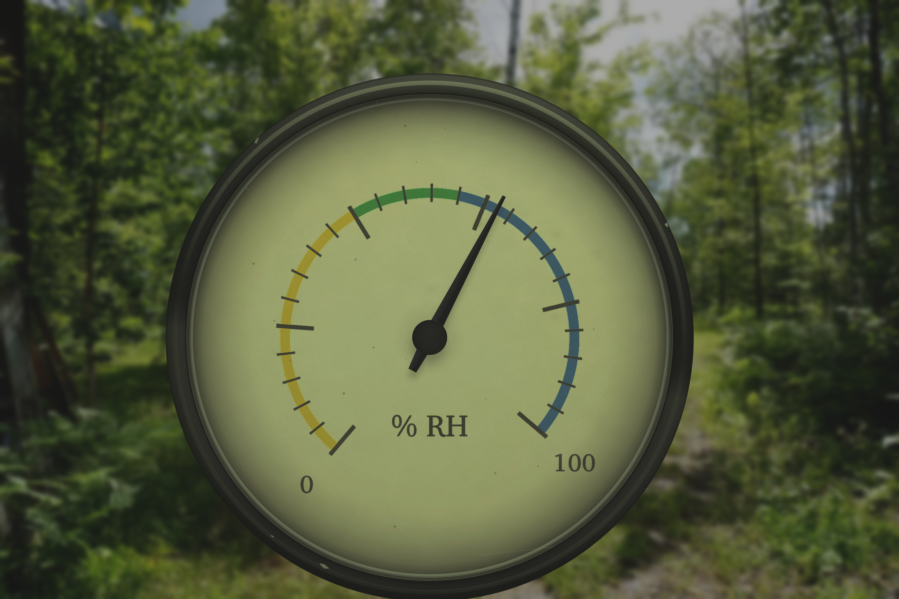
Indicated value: 62 %
